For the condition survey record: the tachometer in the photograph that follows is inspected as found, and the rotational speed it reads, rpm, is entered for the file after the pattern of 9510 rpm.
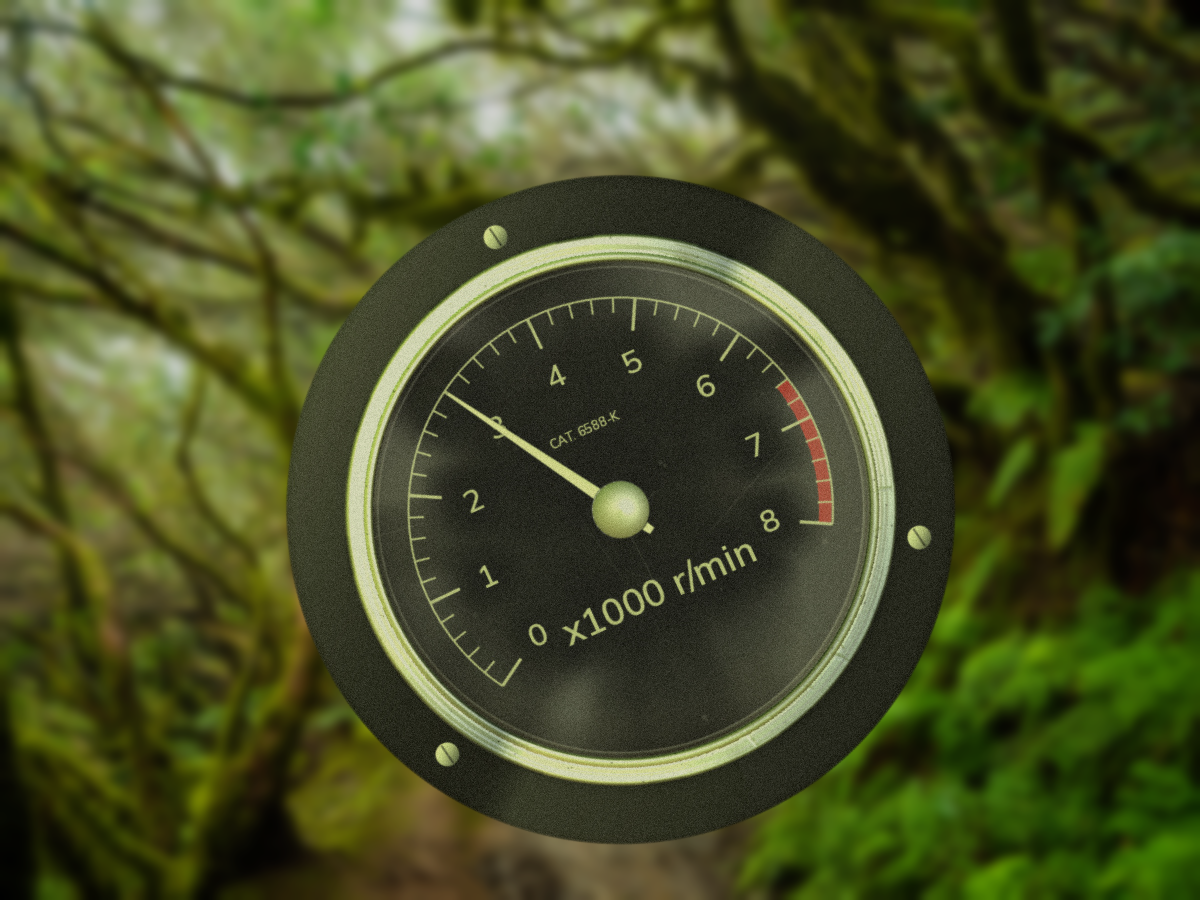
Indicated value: 3000 rpm
